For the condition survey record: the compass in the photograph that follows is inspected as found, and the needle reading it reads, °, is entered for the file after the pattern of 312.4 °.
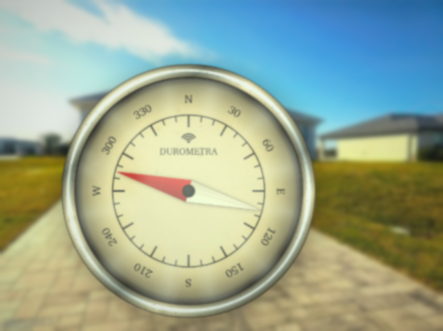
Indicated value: 285 °
